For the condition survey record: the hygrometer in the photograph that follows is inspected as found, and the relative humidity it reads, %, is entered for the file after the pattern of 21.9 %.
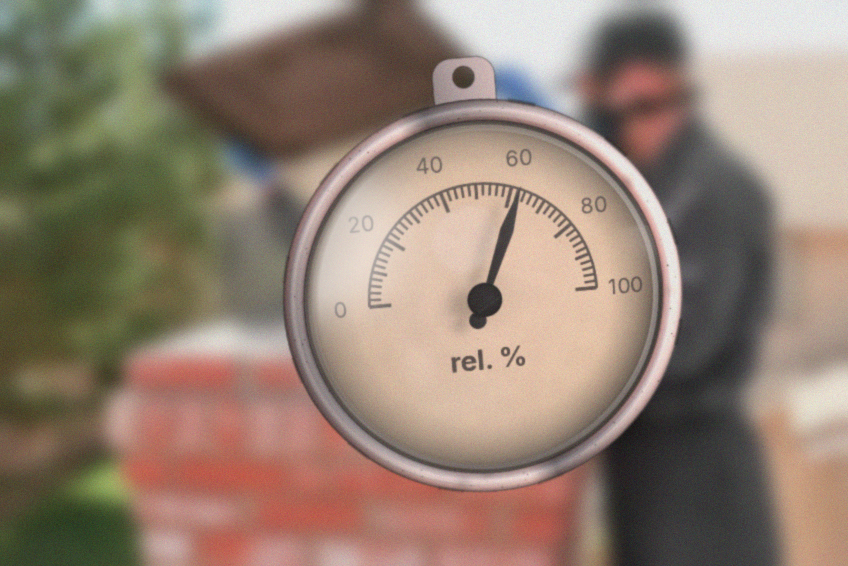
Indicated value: 62 %
